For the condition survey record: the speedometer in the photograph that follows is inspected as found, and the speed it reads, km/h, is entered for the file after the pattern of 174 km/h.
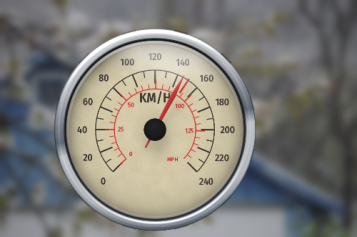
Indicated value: 145 km/h
